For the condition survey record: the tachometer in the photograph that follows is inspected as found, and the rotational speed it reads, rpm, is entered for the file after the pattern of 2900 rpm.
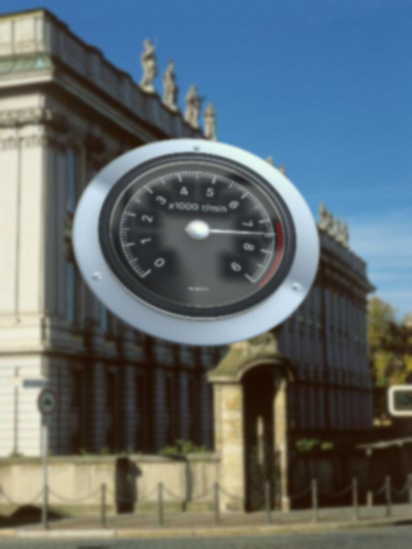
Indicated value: 7500 rpm
